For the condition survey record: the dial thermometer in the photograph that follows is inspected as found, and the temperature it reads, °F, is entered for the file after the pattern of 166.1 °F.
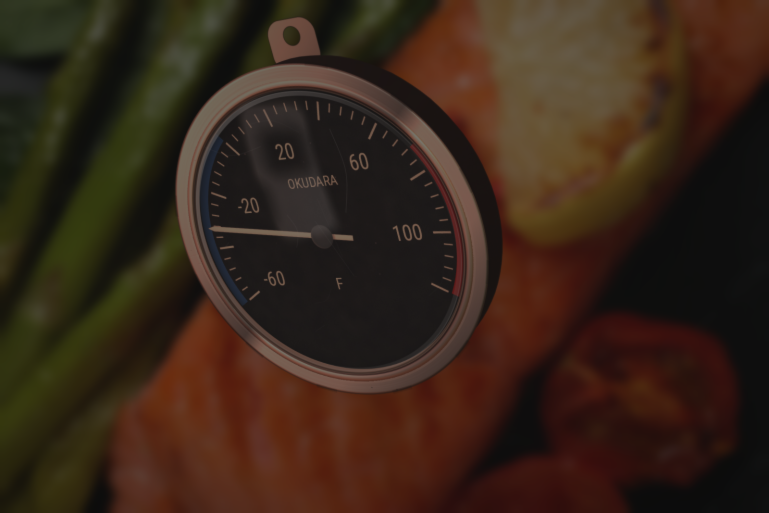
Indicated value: -32 °F
